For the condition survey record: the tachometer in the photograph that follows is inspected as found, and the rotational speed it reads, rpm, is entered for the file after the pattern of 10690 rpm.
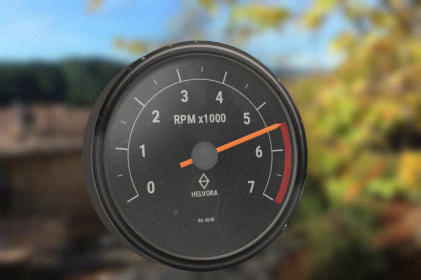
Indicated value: 5500 rpm
